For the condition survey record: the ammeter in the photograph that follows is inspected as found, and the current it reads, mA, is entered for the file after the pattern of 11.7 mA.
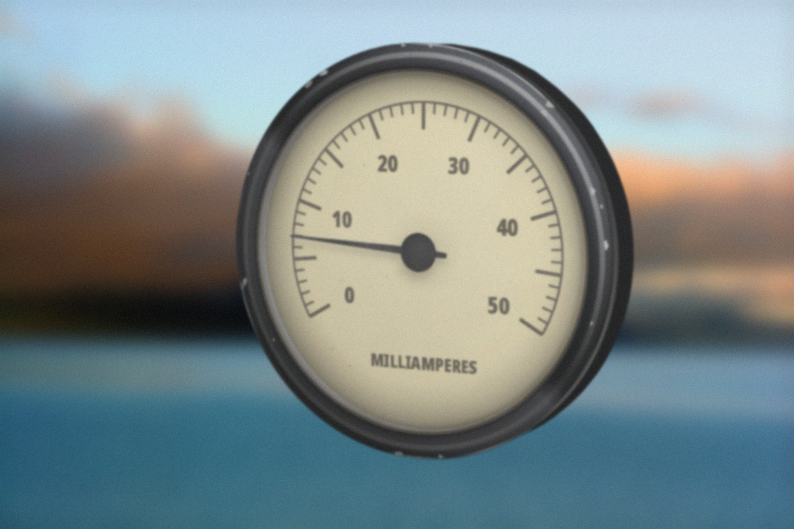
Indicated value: 7 mA
